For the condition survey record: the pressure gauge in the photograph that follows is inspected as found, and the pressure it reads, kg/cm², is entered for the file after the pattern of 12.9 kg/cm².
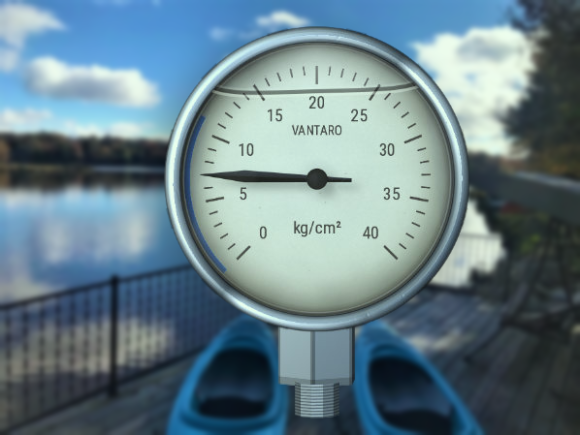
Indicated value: 7 kg/cm²
